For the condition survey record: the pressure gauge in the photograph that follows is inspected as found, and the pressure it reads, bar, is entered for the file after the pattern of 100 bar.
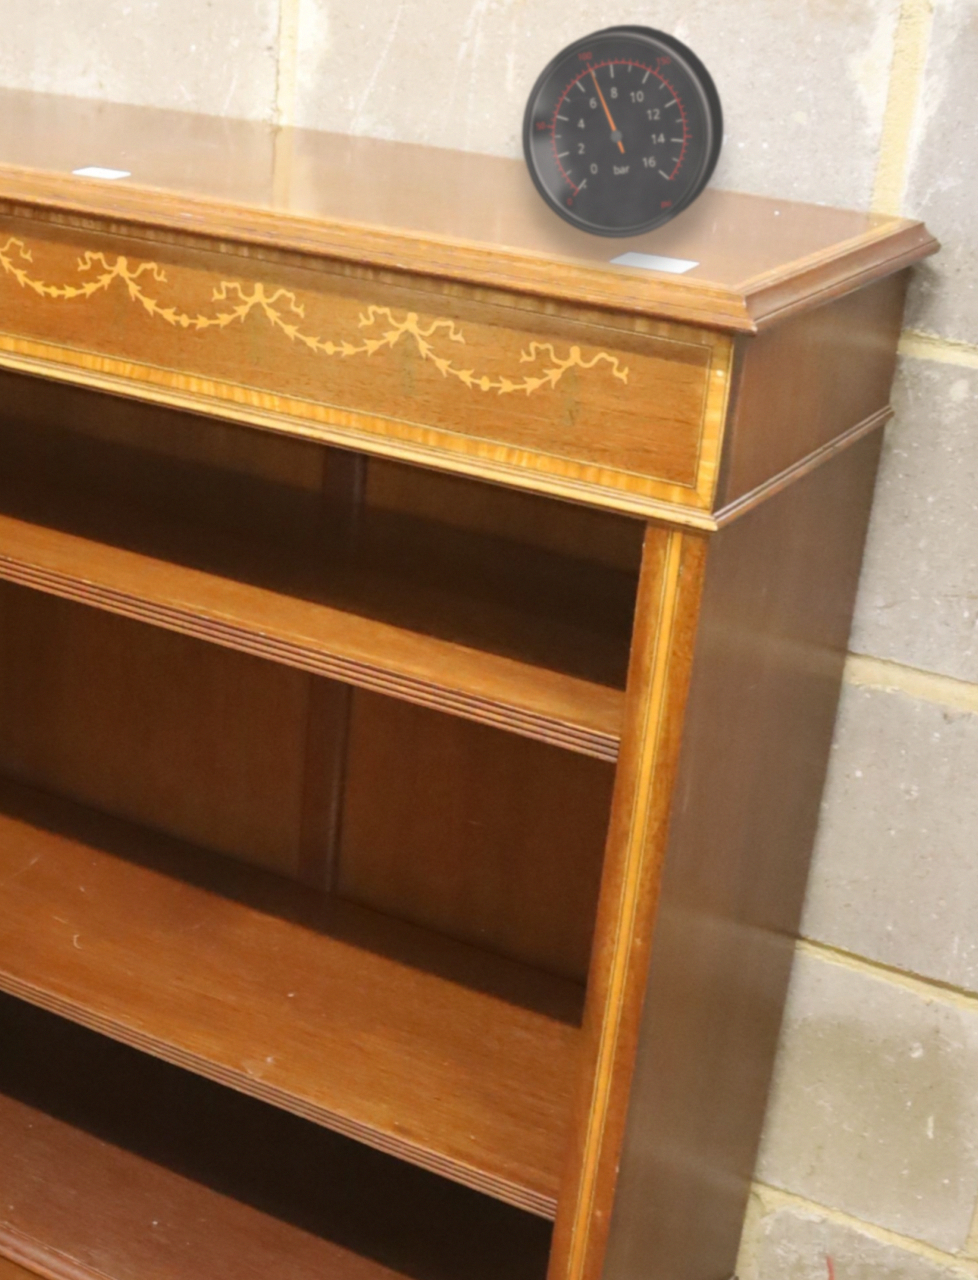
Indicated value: 7 bar
